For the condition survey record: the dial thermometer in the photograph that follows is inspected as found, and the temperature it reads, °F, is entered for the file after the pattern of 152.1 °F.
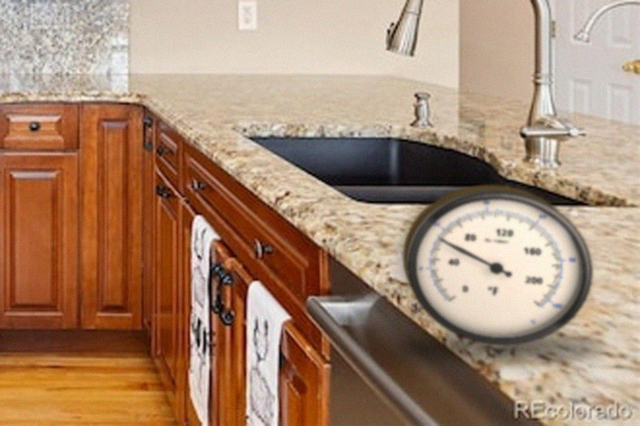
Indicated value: 60 °F
